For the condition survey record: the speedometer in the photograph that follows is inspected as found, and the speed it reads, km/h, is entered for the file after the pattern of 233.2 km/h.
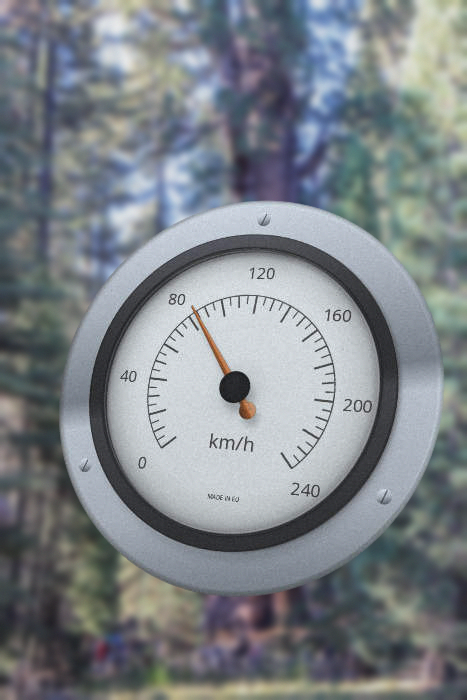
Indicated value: 85 km/h
